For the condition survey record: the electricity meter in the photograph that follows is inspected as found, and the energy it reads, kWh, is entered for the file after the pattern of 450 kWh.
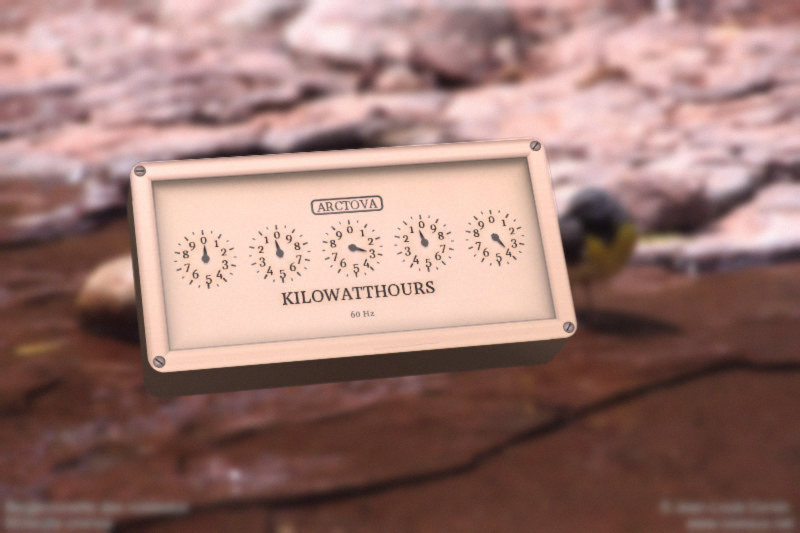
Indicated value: 304 kWh
